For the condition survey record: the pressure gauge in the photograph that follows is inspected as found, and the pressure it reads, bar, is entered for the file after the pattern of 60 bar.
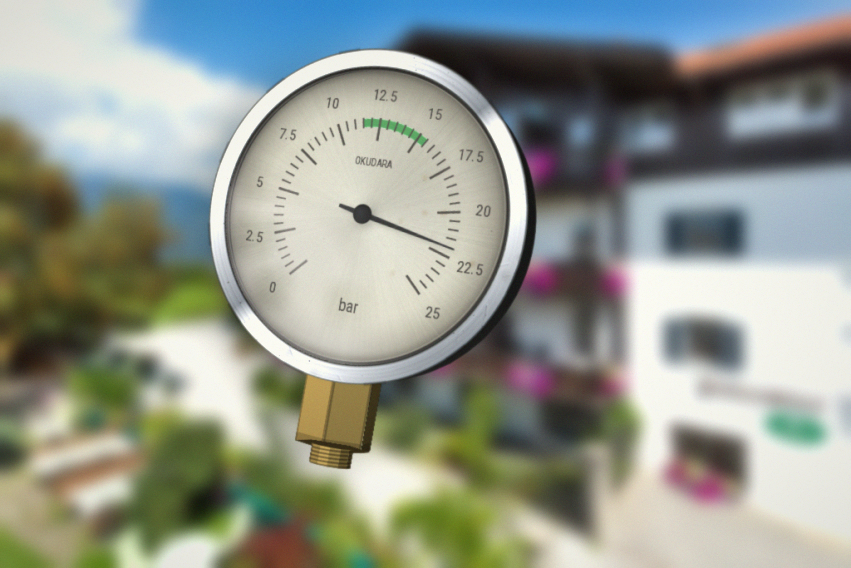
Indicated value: 22 bar
